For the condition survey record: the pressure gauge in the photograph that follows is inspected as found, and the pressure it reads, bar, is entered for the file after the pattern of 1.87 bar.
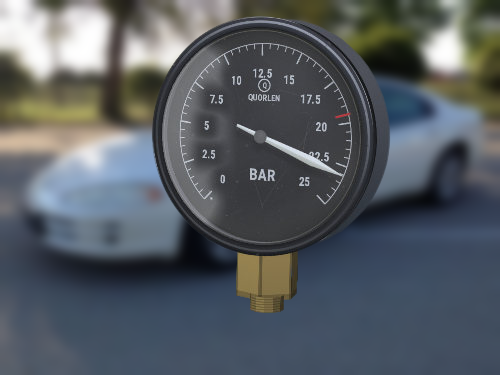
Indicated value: 23 bar
